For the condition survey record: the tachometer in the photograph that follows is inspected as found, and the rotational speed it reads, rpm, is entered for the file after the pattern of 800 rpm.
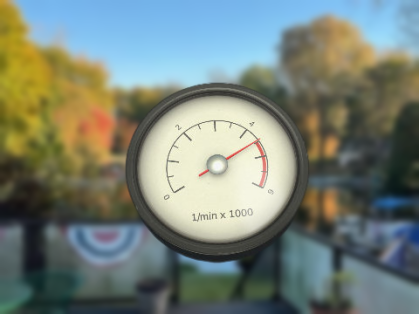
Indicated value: 4500 rpm
